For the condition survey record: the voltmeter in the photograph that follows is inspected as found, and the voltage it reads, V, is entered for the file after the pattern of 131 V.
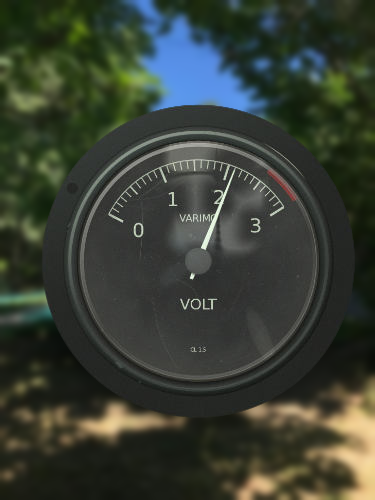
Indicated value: 2.1 V
